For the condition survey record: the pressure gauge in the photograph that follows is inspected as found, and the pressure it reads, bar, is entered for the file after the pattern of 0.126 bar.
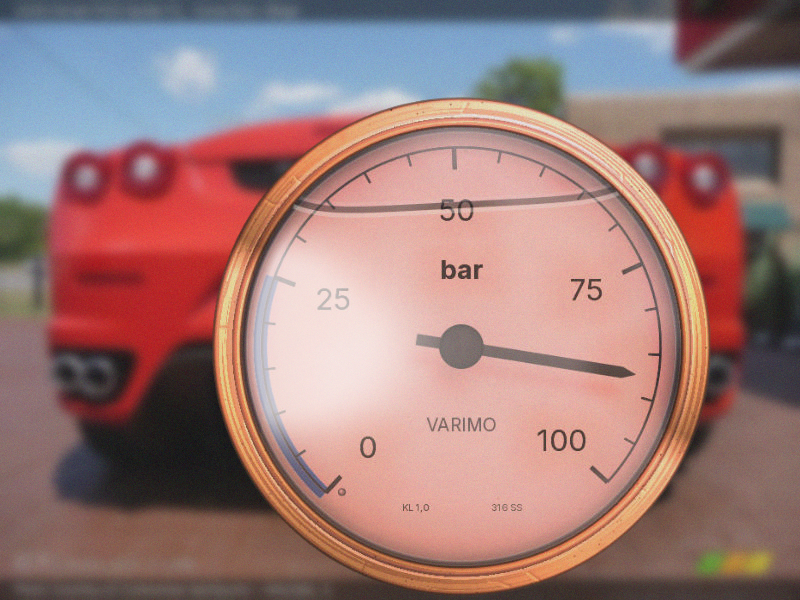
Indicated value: 87.5 bar
